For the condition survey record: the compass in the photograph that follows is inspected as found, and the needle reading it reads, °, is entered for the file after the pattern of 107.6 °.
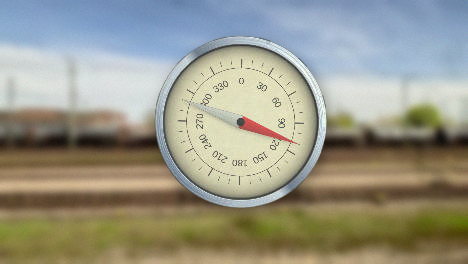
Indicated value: 110 °
